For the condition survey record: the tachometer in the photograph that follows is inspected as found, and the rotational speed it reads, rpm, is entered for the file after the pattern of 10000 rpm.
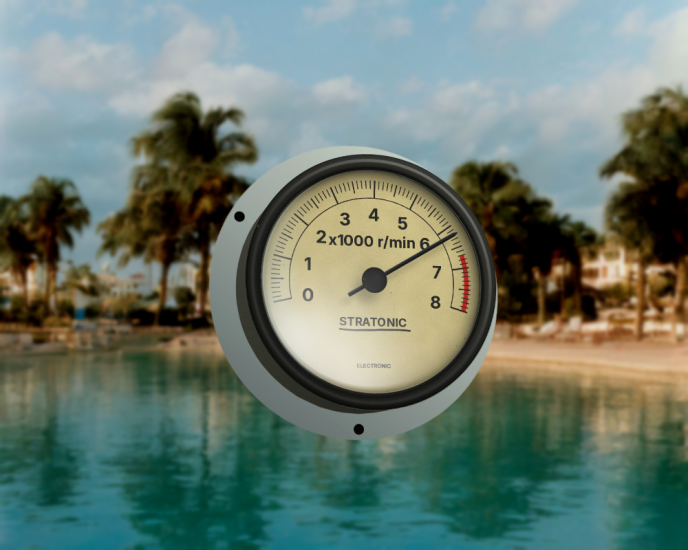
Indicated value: 6200 rpm
